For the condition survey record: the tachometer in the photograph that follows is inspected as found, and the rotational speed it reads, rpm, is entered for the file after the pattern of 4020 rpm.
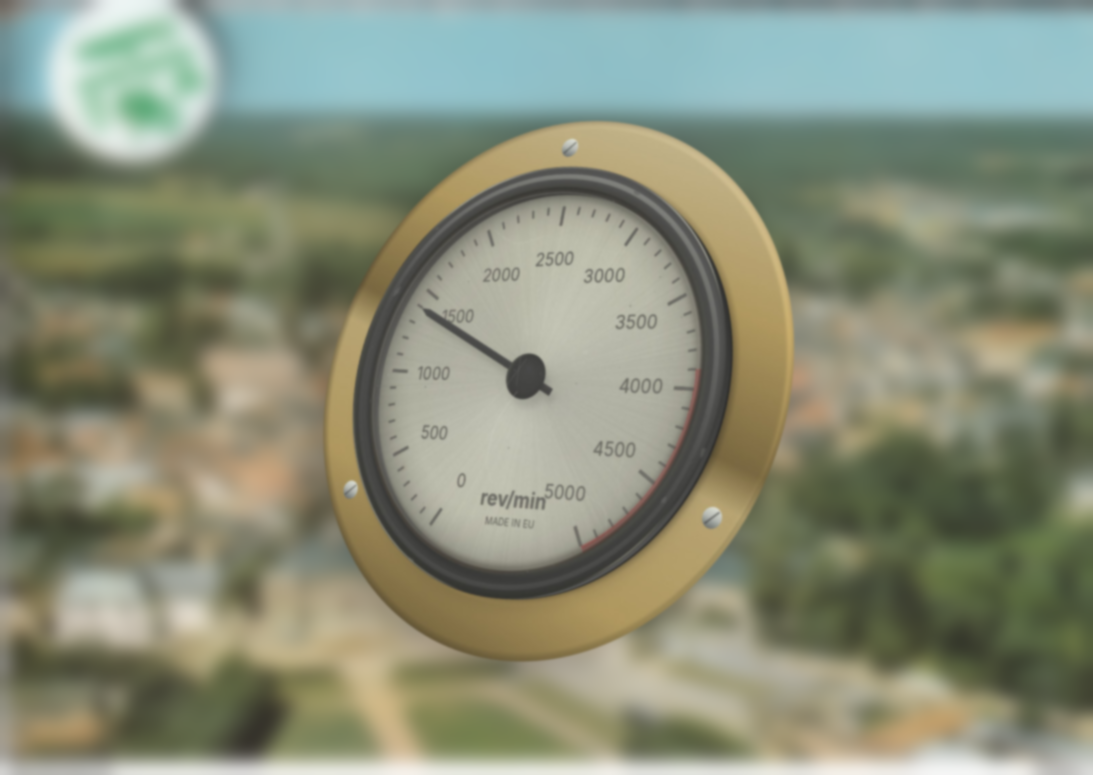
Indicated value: 1400 rpm
